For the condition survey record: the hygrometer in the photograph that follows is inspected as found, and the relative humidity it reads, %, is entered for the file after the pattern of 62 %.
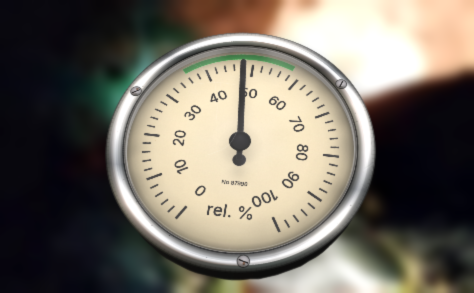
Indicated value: 48 %
